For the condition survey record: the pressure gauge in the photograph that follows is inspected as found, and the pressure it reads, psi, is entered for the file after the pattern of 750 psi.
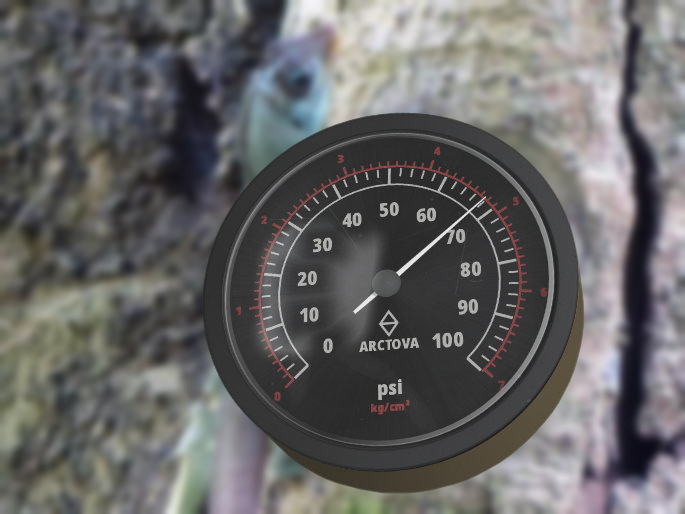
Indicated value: 68 psi
